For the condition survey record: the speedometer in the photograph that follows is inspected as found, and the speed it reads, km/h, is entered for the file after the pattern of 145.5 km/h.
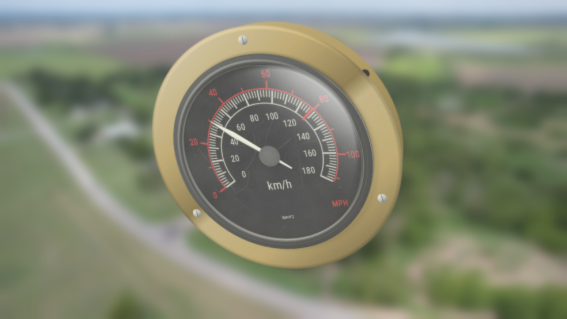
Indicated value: 50 km/h
